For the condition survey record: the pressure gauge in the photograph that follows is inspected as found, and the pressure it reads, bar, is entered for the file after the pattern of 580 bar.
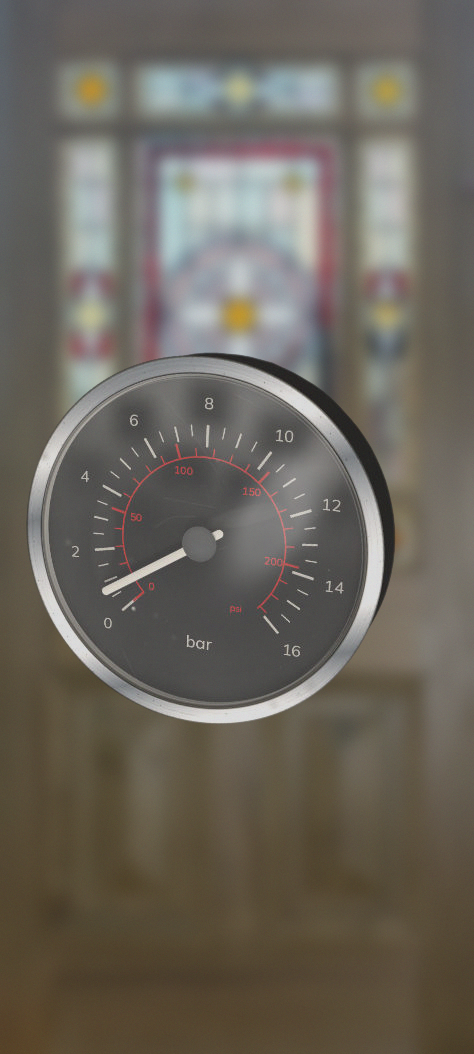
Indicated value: 0.75 bar
